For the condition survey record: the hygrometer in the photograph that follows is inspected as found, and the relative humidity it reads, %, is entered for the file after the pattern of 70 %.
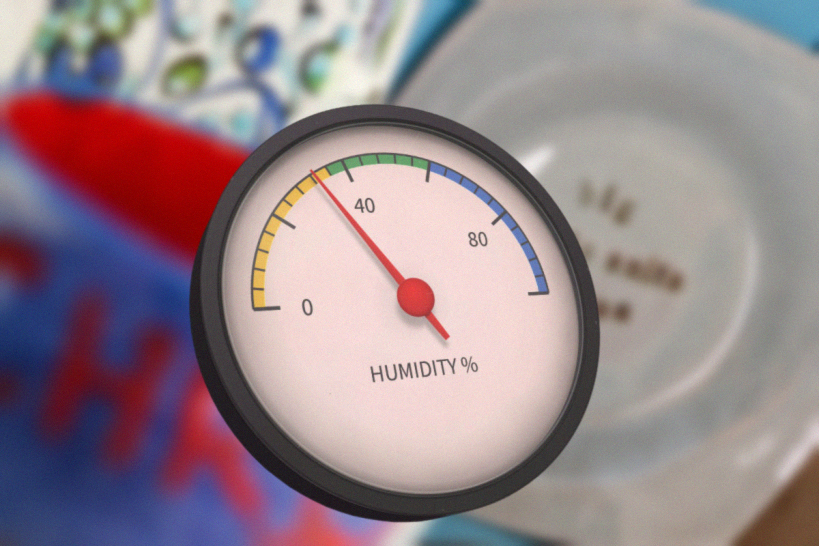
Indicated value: 32 %
